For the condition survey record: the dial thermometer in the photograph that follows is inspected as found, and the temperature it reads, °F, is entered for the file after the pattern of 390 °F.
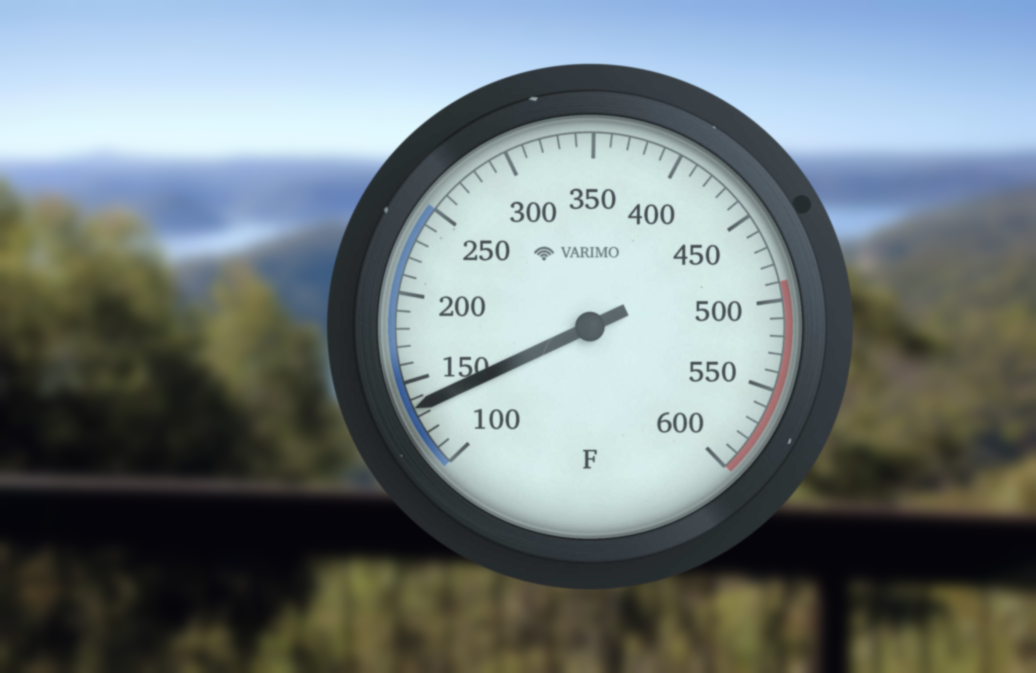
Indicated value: 135 °F
